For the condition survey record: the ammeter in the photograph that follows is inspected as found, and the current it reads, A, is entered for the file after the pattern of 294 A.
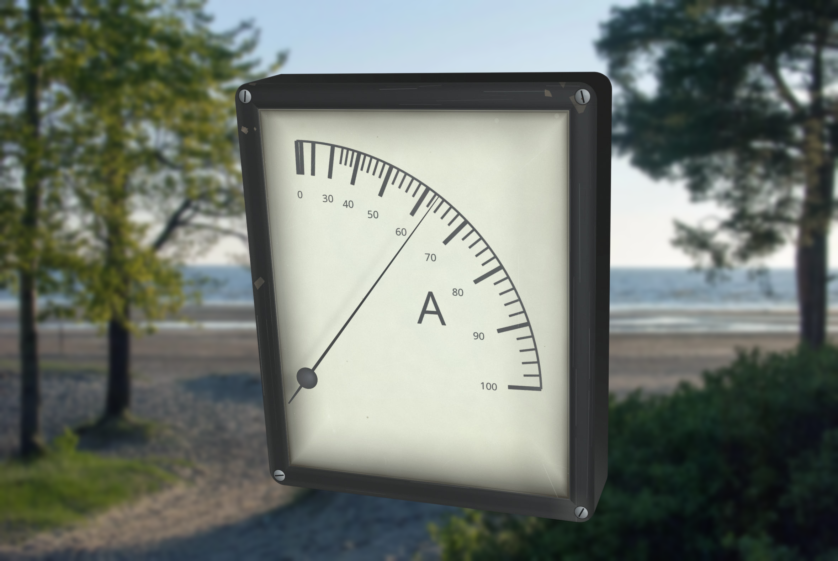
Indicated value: 63 A
